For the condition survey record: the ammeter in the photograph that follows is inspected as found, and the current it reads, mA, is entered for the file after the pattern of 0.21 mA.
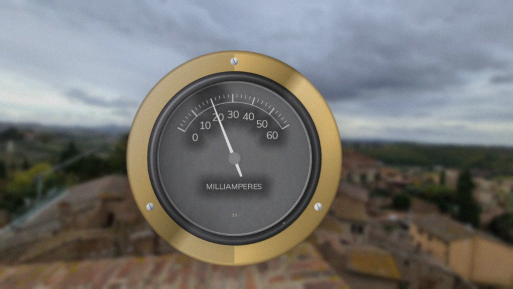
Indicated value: 20 mA
